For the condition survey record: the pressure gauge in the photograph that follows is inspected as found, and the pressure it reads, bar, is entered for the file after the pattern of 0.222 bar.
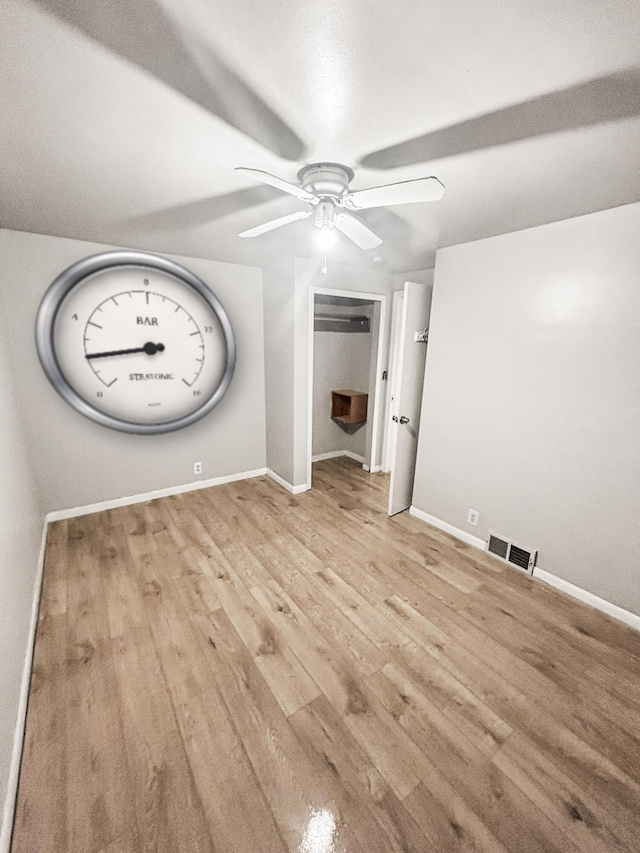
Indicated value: 2 bar
